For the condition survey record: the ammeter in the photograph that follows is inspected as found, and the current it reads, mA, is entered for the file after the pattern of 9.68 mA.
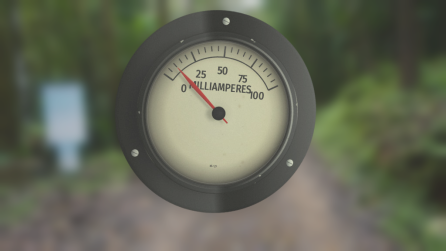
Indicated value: 10 mA
